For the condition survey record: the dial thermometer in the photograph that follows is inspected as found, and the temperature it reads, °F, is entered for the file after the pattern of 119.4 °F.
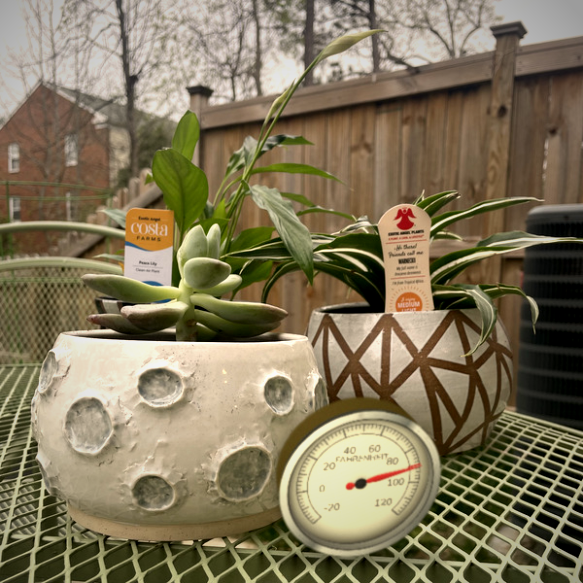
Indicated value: 90 °F
